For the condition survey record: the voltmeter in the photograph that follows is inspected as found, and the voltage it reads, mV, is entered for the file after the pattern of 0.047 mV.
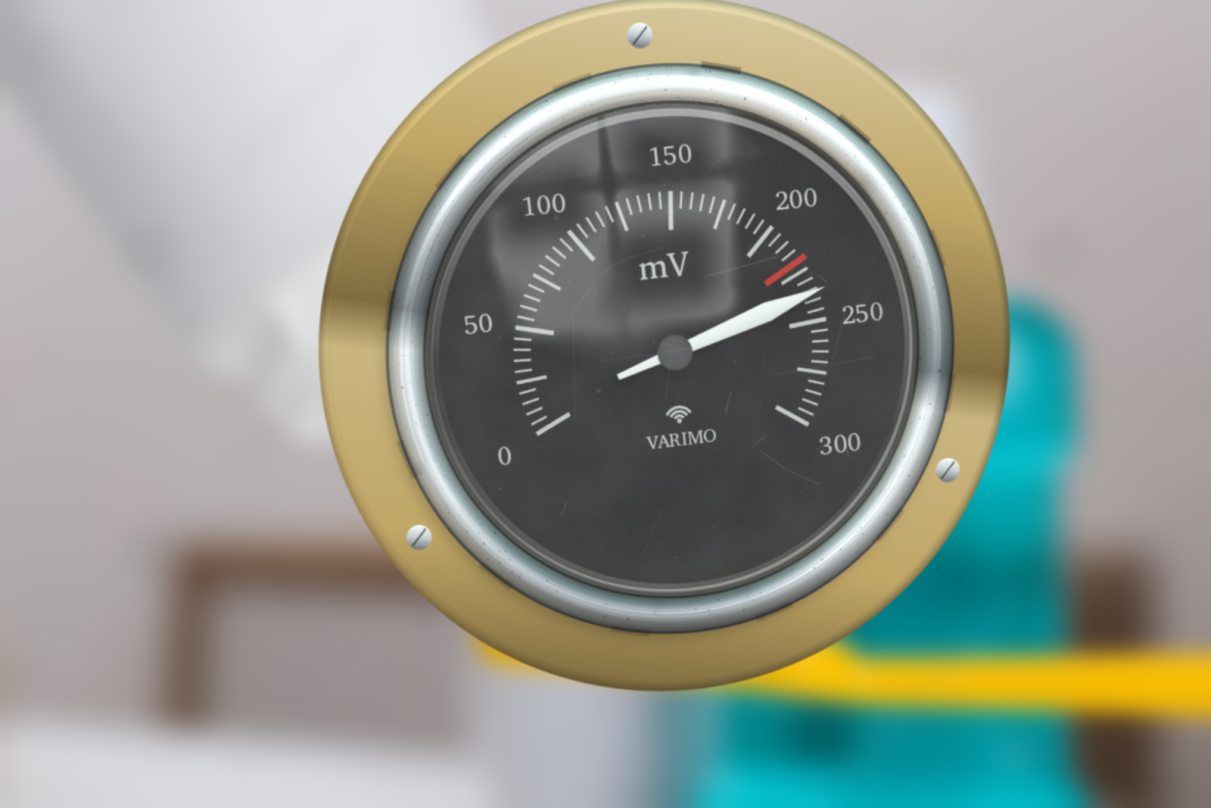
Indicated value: 235 mV
